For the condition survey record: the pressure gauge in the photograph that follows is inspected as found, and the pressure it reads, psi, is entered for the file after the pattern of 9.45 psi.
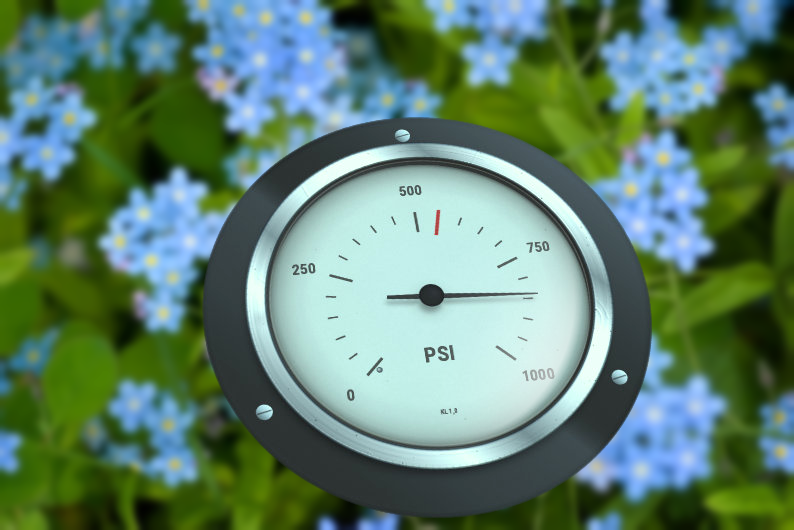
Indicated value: 850 psi
